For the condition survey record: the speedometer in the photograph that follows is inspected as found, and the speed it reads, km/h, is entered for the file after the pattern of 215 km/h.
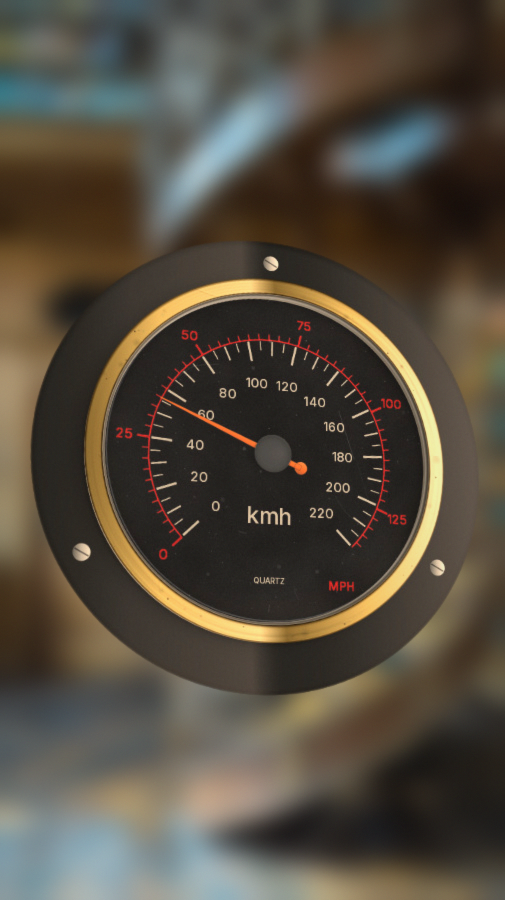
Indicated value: 55 km/h
